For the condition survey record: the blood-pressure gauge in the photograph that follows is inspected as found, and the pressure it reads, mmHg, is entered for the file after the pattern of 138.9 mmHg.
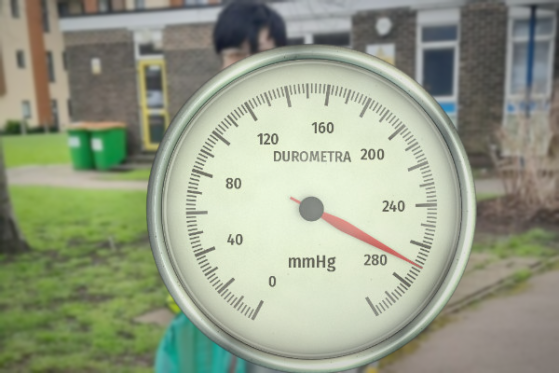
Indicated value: 270 mmHg
